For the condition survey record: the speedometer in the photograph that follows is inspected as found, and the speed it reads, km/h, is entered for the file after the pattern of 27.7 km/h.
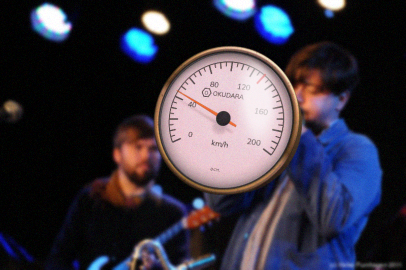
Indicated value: 45 km/h
